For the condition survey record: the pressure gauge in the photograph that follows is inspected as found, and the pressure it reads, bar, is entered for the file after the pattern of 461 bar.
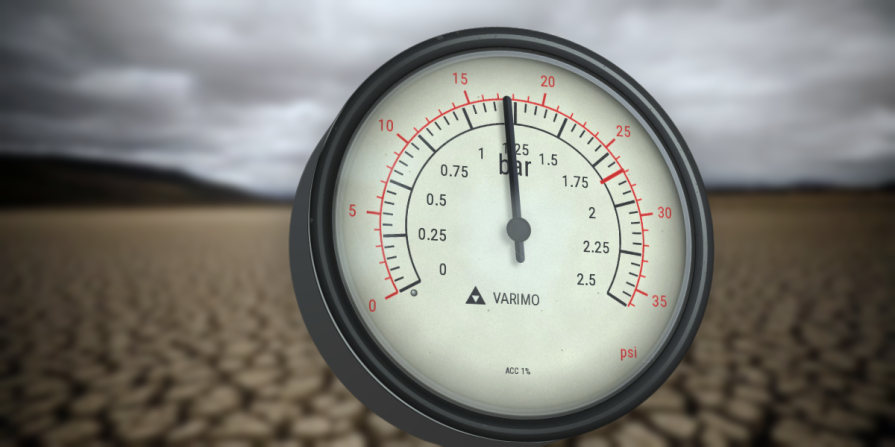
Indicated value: 1.2 bar
